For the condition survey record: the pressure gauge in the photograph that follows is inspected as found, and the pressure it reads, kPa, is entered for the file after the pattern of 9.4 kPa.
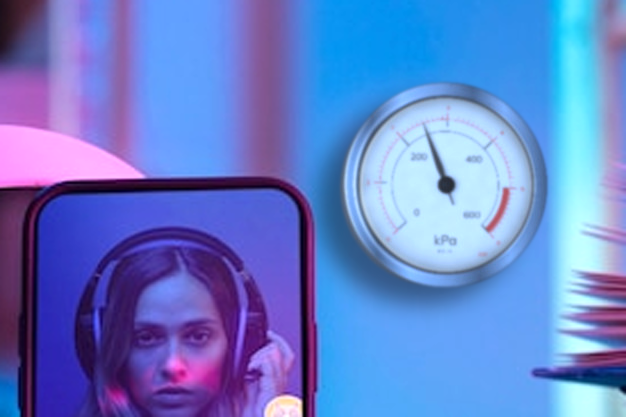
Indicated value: 250 kPa
